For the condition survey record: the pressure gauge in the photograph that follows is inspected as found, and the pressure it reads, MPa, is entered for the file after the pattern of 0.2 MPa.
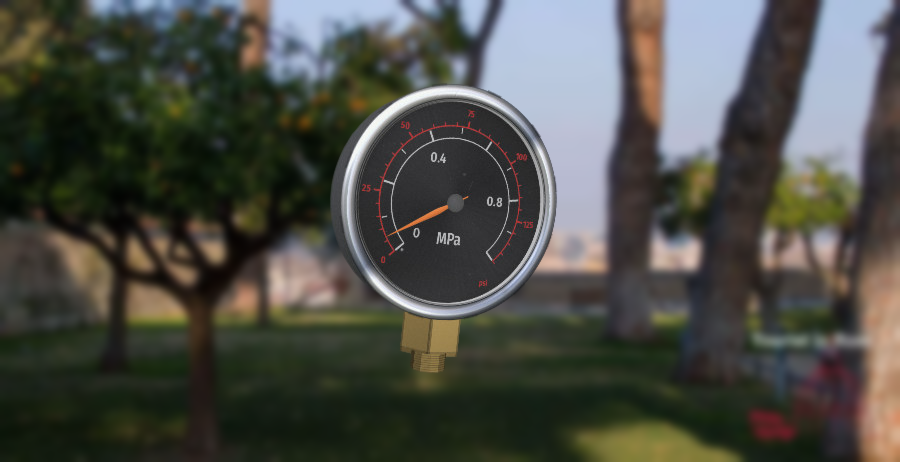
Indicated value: 0.05 MPa
